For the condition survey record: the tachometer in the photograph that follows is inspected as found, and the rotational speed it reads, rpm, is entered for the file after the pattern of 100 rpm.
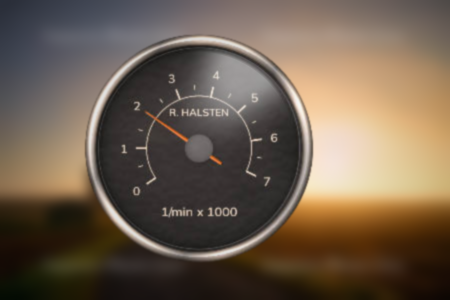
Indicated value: 2000 rpm
